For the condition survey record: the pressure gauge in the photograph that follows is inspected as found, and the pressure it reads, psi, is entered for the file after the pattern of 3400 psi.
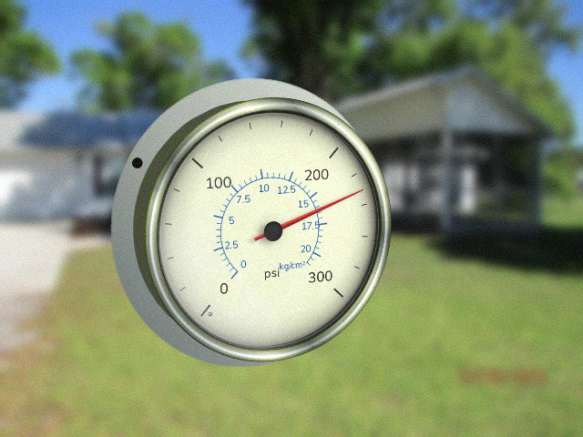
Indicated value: 230 psi
